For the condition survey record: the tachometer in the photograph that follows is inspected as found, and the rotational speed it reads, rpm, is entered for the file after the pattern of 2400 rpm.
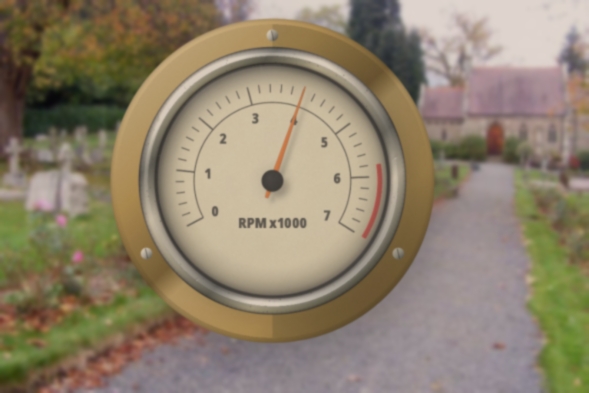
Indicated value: 4000 rpm
